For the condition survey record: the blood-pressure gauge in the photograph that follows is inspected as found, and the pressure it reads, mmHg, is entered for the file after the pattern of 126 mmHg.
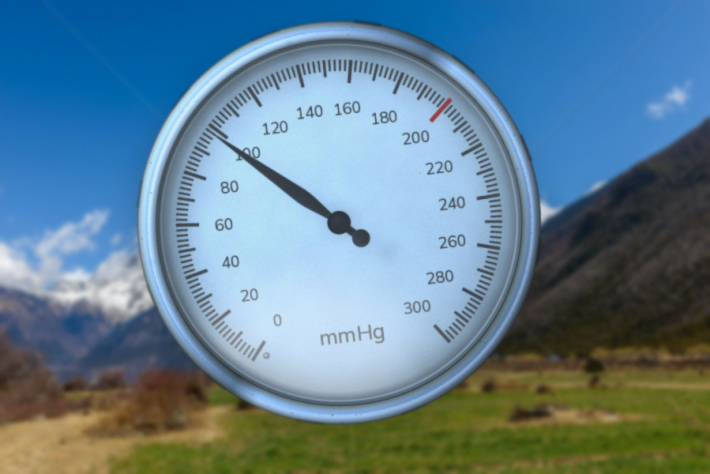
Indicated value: 98 mmHg
